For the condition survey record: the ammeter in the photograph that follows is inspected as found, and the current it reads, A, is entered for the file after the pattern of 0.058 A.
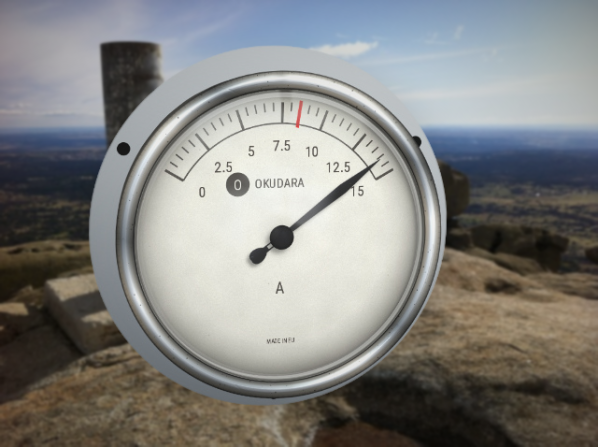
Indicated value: 14 A
